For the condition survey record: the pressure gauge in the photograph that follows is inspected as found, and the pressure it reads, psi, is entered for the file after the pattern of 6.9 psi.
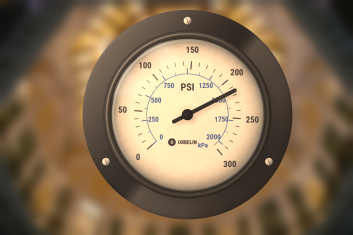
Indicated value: 215 psi
